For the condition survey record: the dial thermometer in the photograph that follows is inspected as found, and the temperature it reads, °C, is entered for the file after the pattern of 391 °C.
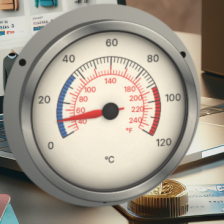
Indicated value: 10 °C
